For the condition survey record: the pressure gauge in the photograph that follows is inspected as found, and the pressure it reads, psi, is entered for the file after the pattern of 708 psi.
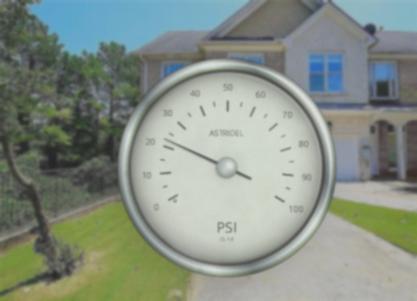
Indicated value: 22.5 psi
